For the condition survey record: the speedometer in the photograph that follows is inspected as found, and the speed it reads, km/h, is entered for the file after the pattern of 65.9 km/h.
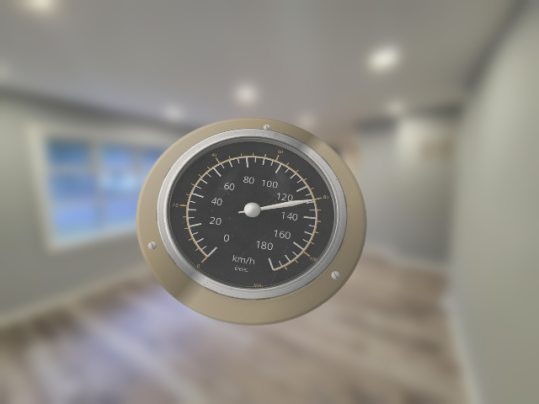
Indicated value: 130 km/h
